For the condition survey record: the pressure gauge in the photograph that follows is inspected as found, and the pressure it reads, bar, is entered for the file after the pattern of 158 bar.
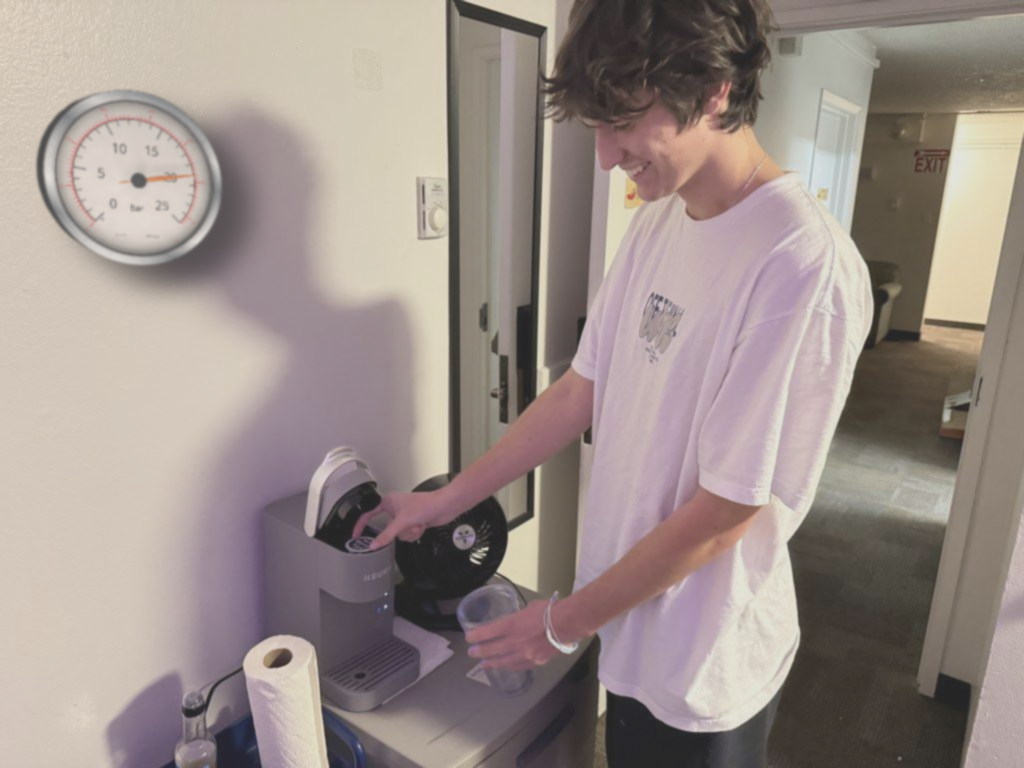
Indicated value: 20 bar
